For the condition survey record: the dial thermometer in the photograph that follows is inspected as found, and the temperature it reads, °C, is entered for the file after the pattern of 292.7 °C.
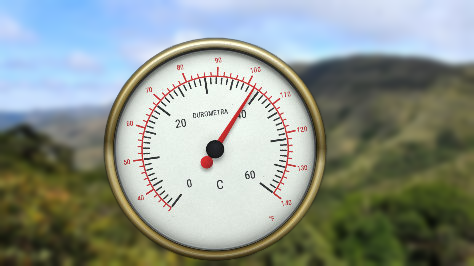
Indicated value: 39 °C
